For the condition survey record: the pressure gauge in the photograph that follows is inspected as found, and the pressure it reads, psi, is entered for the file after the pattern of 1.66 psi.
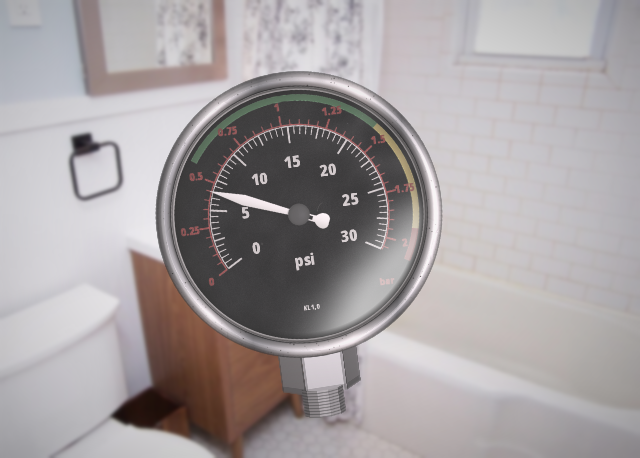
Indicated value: 6.5 psi
